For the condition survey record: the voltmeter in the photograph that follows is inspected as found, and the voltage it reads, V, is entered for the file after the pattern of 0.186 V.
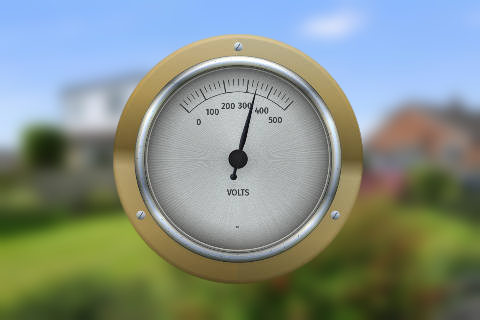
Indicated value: 340 V
